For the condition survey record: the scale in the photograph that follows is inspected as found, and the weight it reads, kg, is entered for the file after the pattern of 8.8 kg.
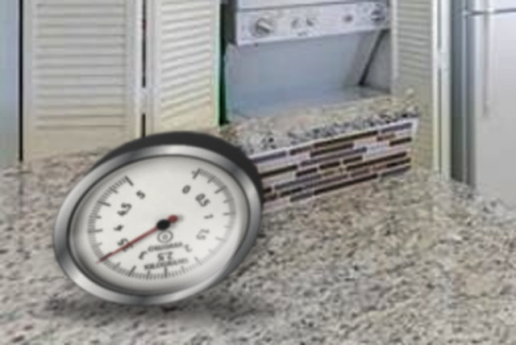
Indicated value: 3.5 kg
